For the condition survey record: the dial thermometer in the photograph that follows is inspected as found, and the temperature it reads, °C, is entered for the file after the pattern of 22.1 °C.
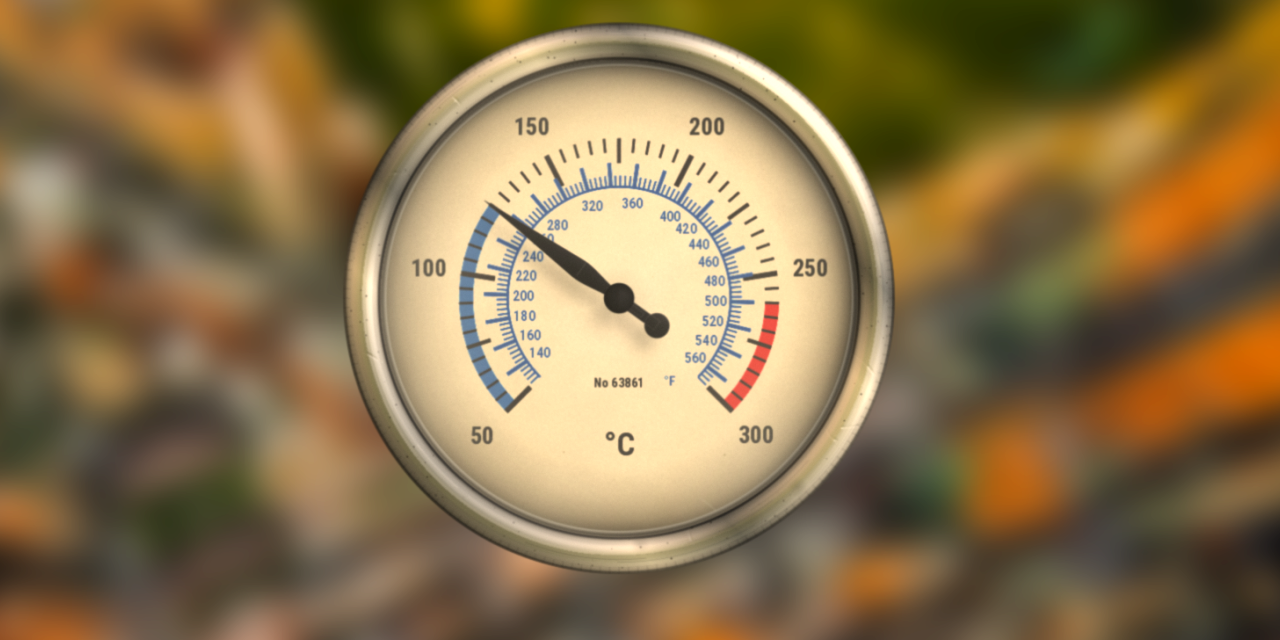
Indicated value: 125 °C
